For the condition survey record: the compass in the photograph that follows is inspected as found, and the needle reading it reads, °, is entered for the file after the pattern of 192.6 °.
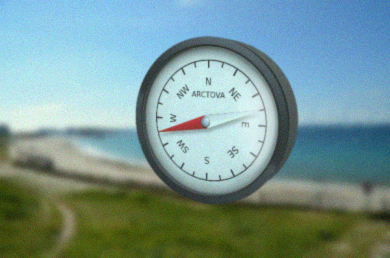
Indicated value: 255 °
